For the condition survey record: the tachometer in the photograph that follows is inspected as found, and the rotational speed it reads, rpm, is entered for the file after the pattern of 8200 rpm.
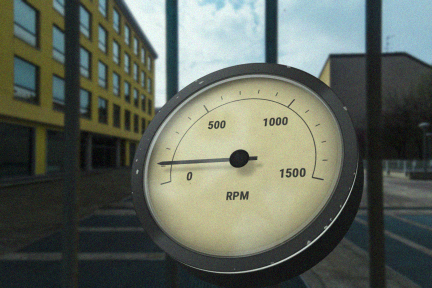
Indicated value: 100 rpm
